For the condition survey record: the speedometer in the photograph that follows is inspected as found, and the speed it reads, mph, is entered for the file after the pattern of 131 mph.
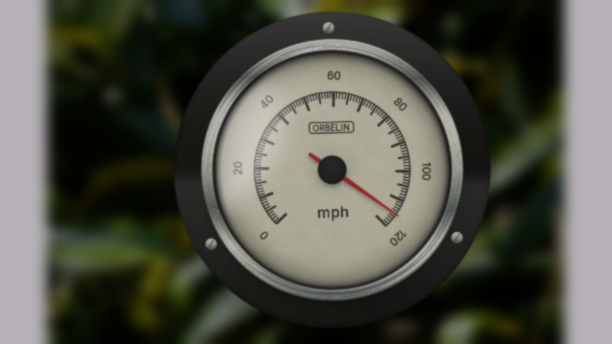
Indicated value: 115 mph
